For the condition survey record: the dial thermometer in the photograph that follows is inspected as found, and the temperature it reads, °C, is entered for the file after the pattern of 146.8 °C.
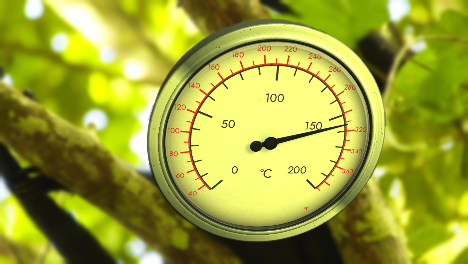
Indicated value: 155 °C
